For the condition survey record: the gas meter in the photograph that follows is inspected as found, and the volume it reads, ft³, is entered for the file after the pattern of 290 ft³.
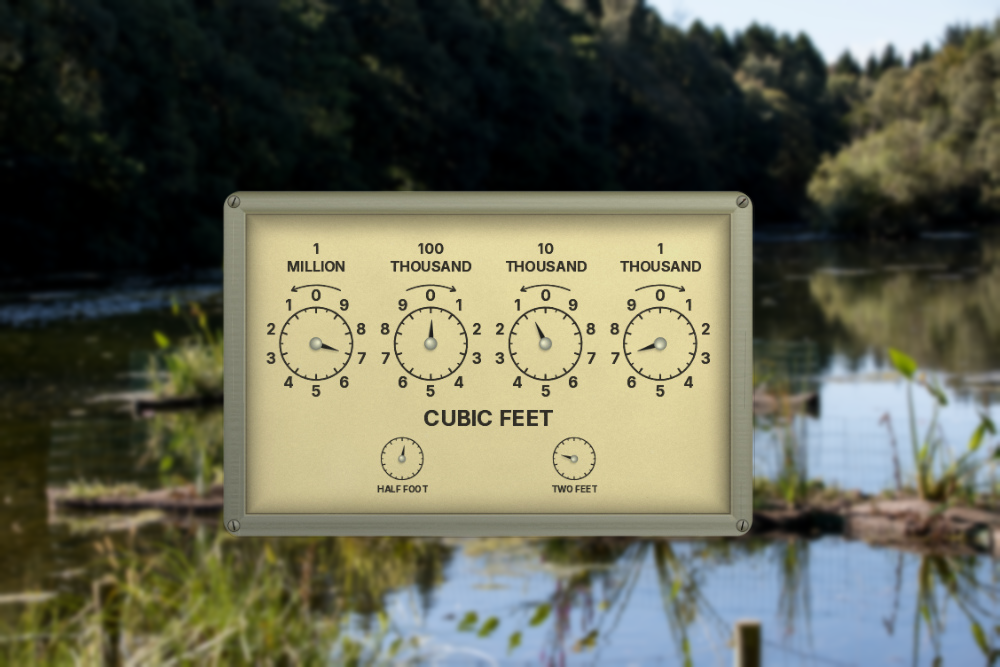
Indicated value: 700700 ft³
